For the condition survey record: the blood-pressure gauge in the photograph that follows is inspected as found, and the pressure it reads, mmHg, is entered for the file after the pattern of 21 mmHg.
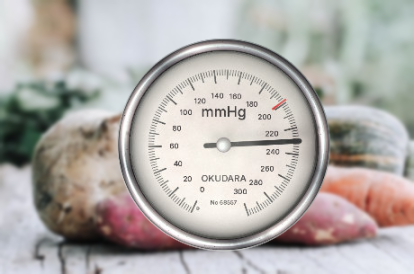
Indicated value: 230 mmHg
